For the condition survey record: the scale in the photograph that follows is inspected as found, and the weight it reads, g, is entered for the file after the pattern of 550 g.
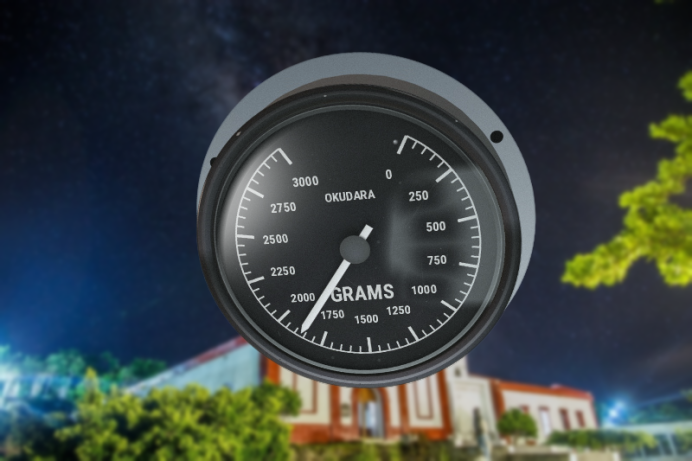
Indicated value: 1875 g
